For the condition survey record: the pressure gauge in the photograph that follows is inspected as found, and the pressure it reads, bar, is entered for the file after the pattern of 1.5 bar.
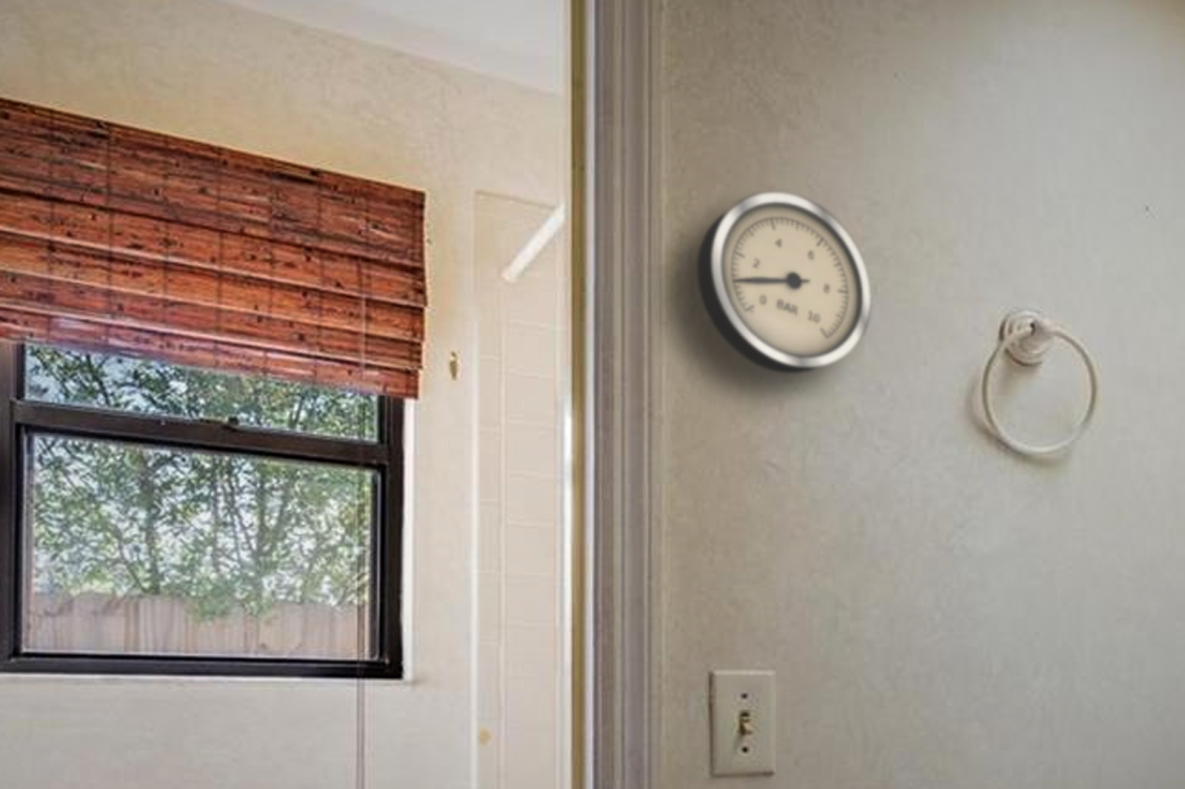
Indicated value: 1 bar
